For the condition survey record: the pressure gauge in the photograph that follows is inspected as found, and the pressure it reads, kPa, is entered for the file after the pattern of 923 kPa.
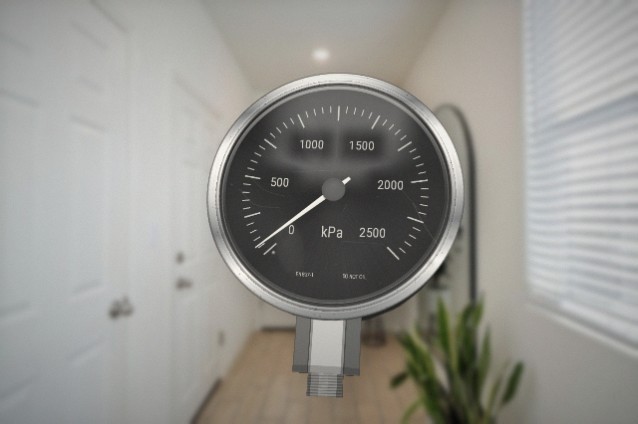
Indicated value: 50 kPa
